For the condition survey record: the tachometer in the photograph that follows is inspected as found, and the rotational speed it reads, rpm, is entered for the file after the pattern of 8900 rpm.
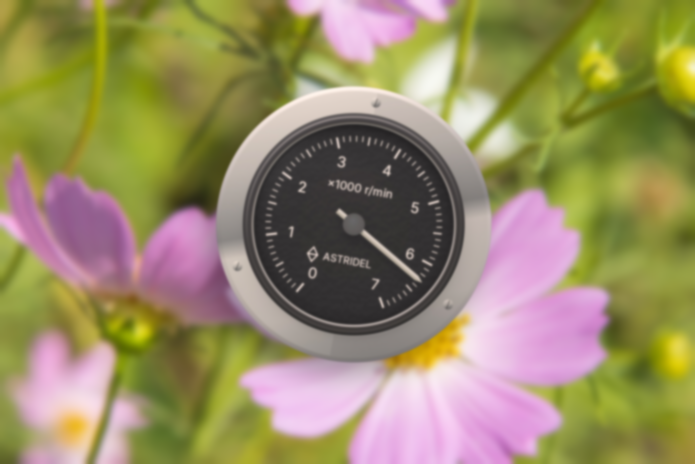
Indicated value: 6300 rpm
